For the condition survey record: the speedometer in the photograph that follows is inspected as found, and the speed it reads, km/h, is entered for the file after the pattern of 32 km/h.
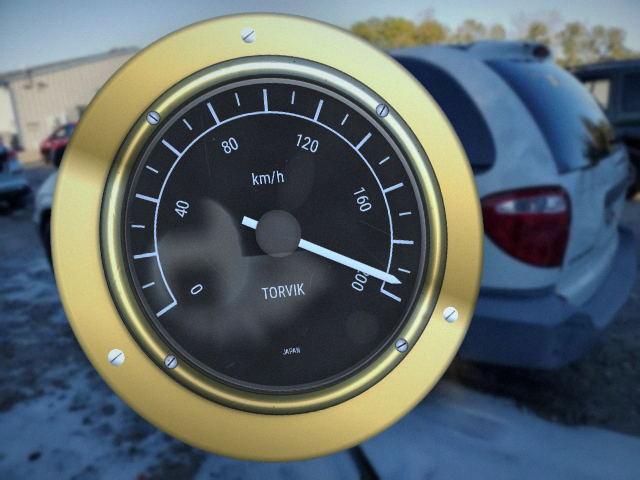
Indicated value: 195 km/h
